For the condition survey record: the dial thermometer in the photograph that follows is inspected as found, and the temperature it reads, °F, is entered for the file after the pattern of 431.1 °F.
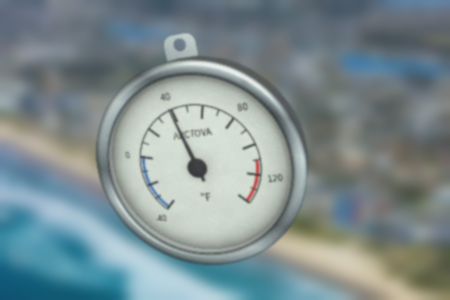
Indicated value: 40 °F
